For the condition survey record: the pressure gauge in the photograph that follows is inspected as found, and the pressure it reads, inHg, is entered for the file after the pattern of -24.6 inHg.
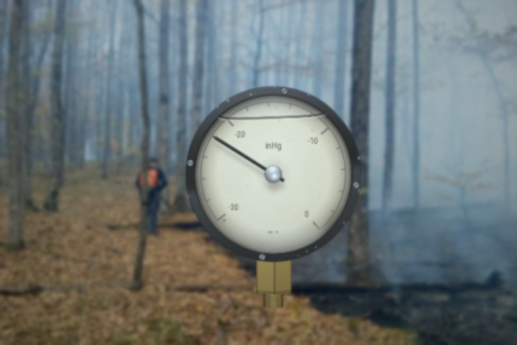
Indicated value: -22 inHg
